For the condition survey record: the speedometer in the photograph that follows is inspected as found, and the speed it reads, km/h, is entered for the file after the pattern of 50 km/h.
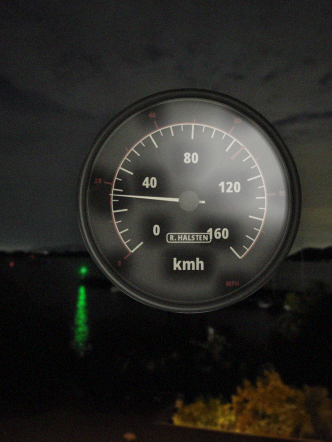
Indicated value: 27.5 km/h
